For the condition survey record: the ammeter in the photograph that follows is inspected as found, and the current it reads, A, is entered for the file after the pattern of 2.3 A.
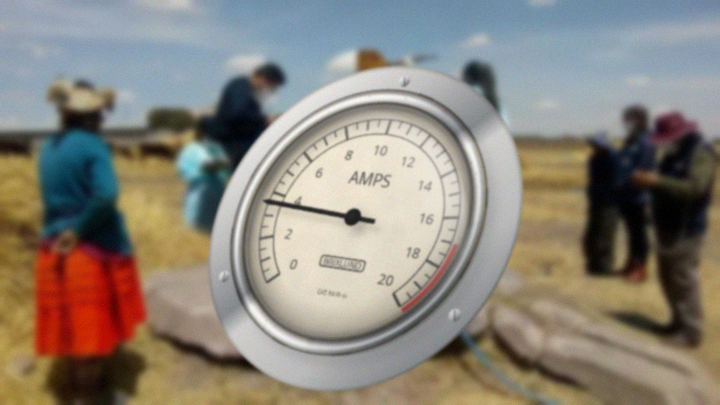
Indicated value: 3.5 A
